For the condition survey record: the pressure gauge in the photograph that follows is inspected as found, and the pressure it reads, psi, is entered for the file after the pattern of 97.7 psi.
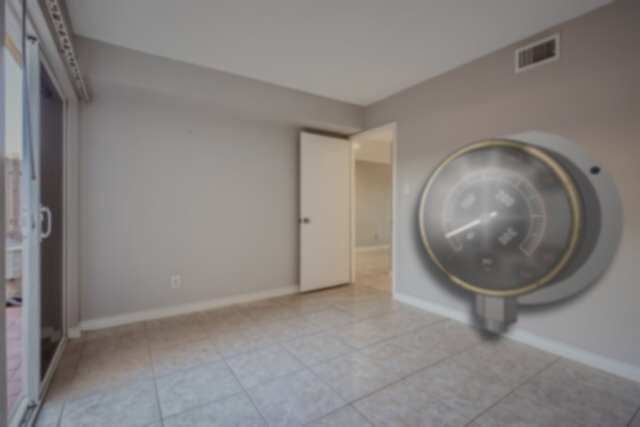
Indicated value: 25 psi
